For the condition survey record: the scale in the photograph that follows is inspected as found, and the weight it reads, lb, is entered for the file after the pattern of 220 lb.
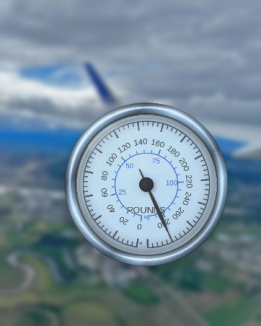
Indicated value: 280 lb
